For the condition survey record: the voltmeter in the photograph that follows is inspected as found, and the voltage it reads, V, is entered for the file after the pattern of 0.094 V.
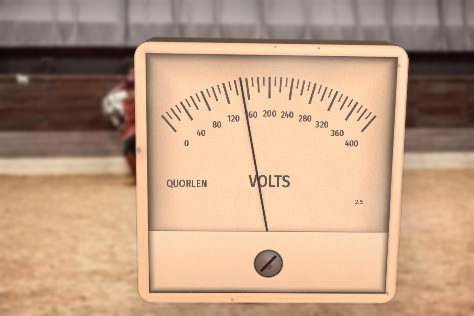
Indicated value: 150 V
